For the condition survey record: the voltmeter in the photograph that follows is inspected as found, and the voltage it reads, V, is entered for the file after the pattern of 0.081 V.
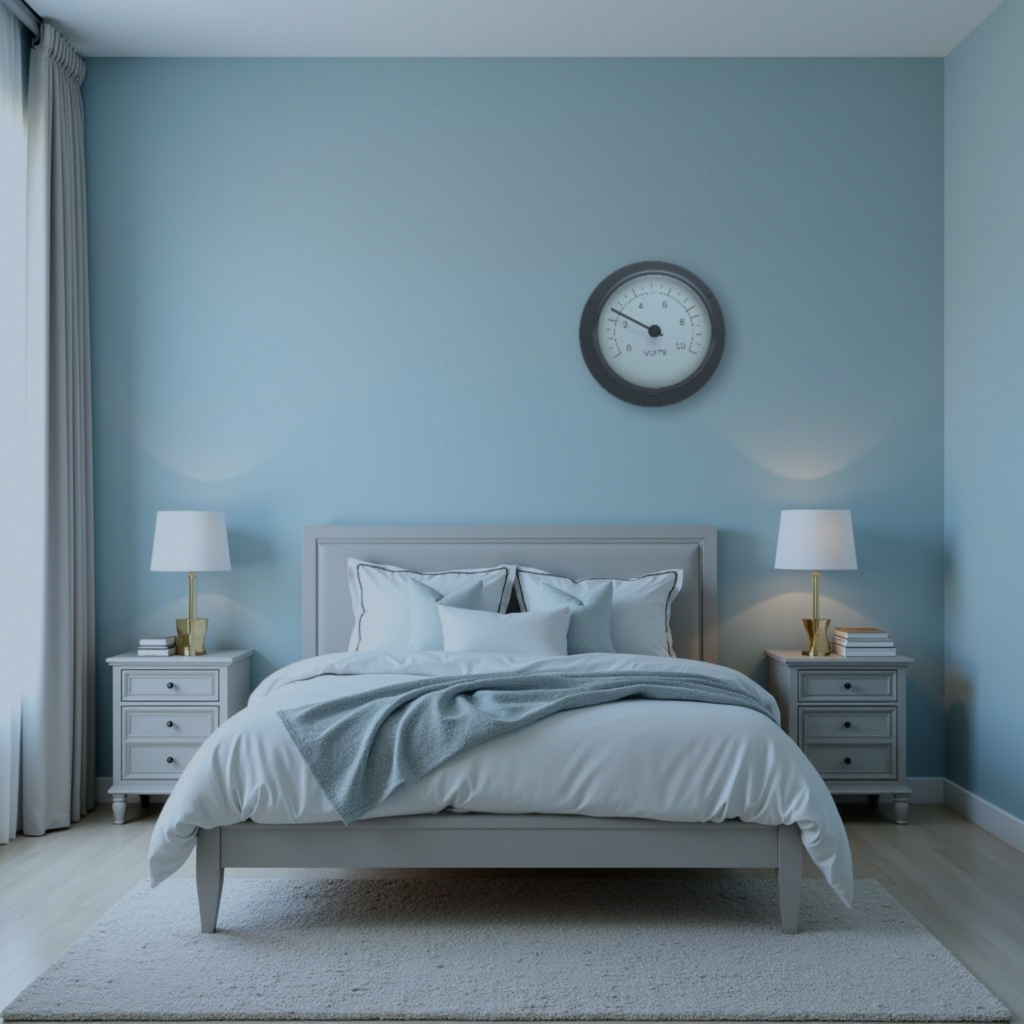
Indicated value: 2.5 V
